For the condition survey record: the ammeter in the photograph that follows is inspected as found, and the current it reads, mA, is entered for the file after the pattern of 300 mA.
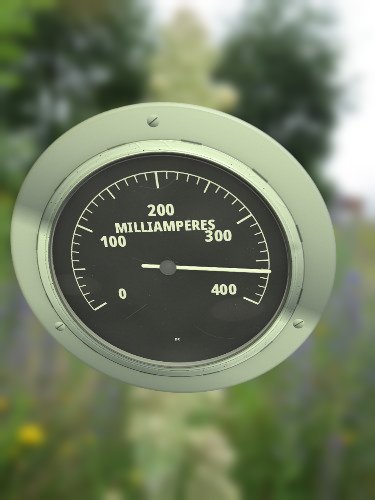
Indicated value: 360 mA
